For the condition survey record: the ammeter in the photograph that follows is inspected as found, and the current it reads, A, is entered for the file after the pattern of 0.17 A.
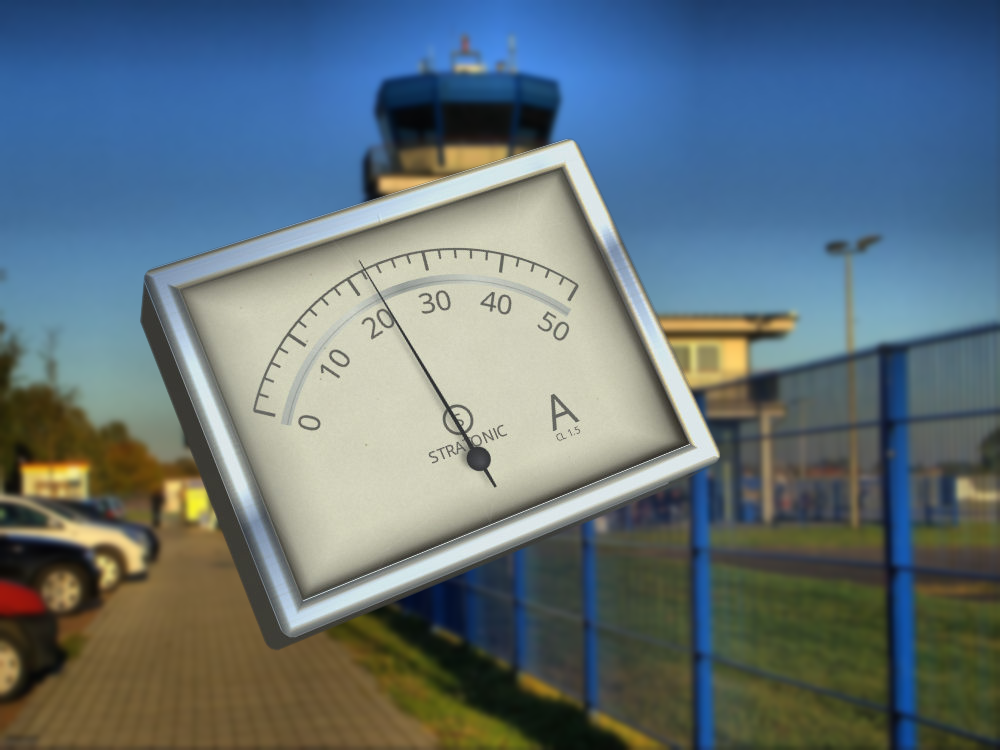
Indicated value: 22 A
